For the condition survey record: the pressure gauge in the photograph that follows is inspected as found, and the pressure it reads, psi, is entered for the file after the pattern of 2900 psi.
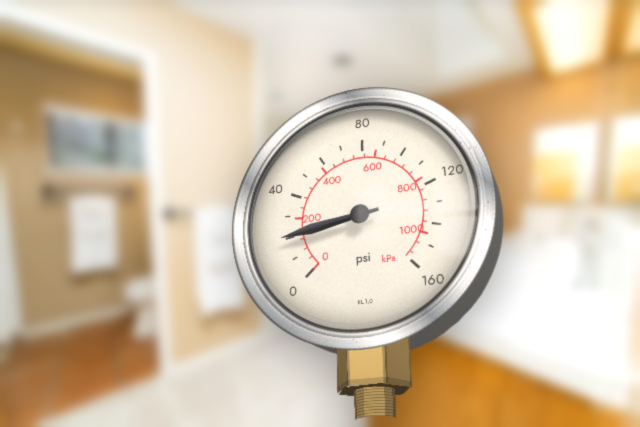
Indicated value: 20 psi
